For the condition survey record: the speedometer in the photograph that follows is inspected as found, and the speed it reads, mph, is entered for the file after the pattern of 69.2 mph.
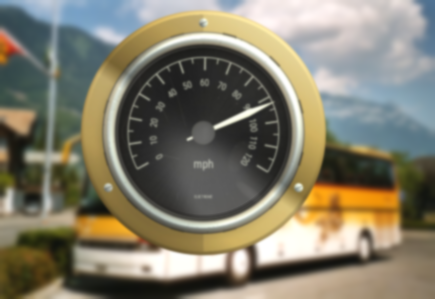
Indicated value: 92.5 mph
